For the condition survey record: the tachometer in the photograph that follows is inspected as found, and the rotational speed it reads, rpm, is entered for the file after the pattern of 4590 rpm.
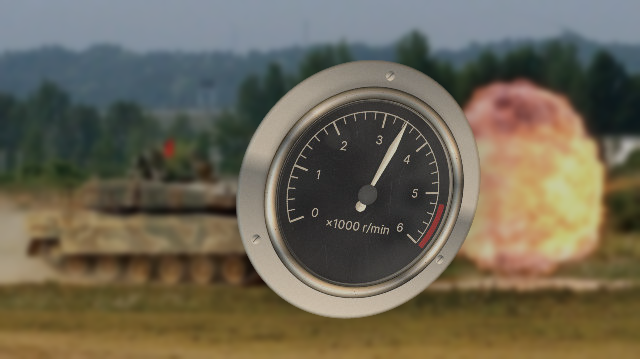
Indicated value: 3400 rpm
